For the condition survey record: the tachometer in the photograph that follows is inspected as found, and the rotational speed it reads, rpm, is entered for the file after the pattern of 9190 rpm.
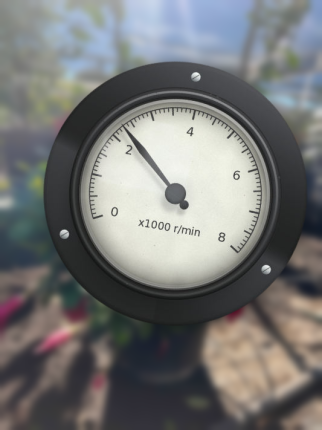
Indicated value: 2300 rpm
